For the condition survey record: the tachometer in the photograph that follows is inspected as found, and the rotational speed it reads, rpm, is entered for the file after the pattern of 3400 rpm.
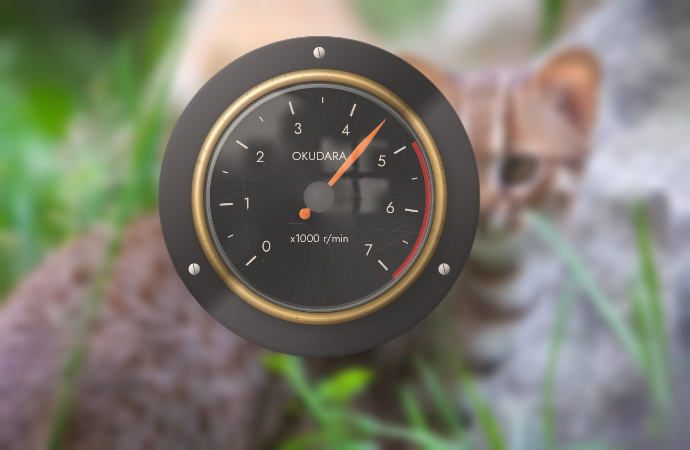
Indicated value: 4500 rpm
